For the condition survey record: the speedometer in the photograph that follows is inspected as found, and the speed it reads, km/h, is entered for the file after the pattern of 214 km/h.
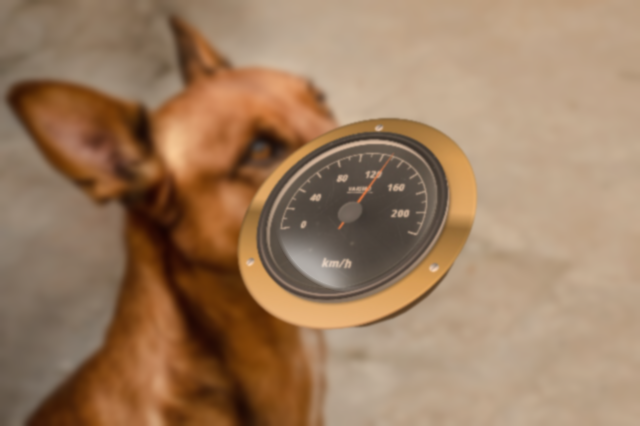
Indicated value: 130 km/h
